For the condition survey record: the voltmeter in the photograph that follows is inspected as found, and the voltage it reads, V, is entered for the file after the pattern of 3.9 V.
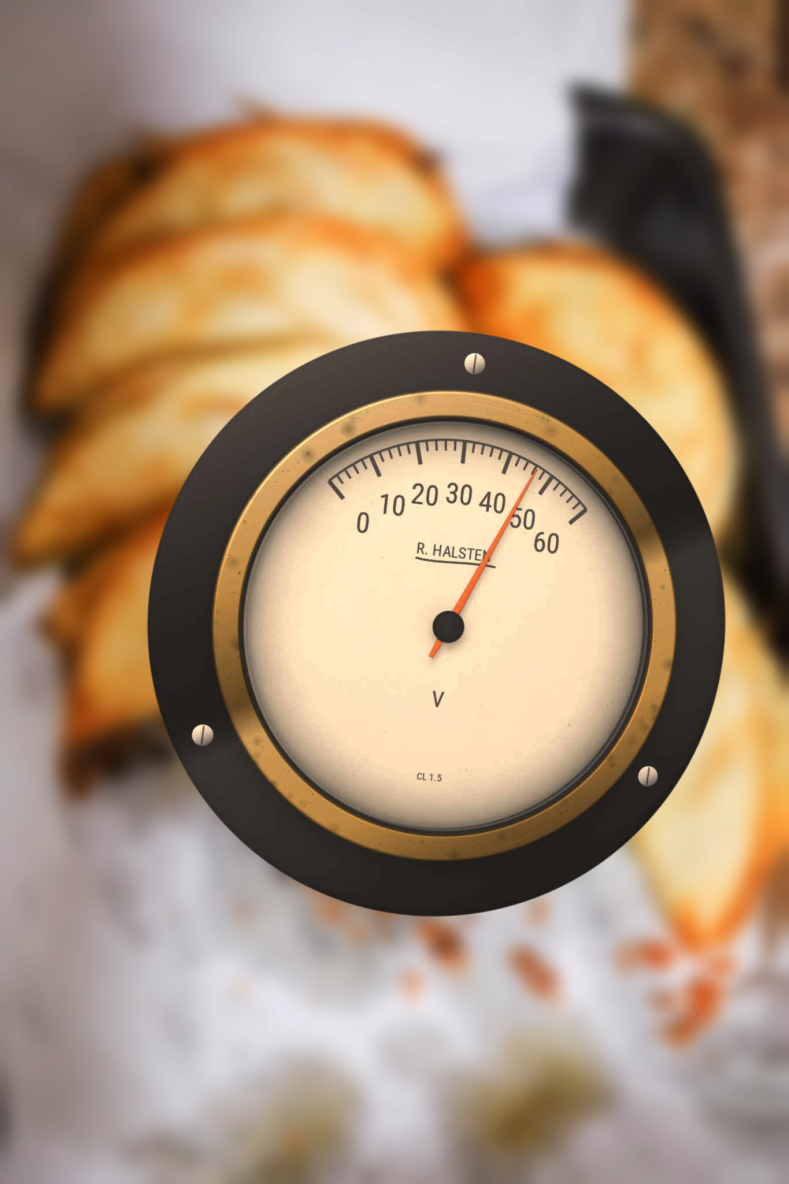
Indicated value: 46 V
